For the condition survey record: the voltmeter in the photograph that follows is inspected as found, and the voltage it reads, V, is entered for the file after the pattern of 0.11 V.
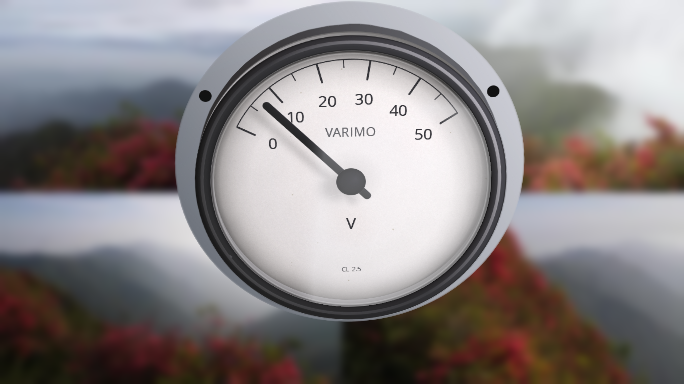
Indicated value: 7.5 V
